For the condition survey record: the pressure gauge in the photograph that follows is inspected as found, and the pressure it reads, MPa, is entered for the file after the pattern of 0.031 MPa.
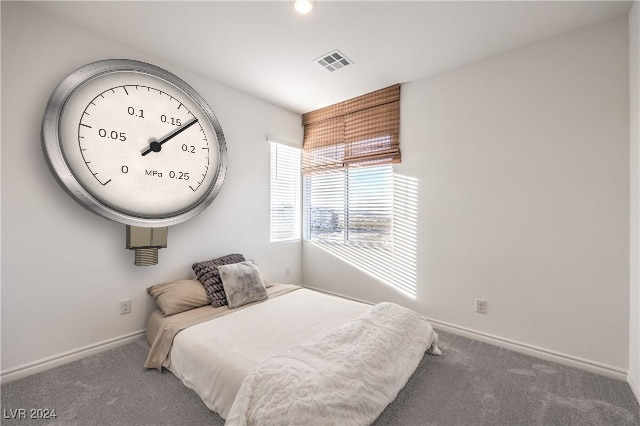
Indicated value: 0.17 MPa
